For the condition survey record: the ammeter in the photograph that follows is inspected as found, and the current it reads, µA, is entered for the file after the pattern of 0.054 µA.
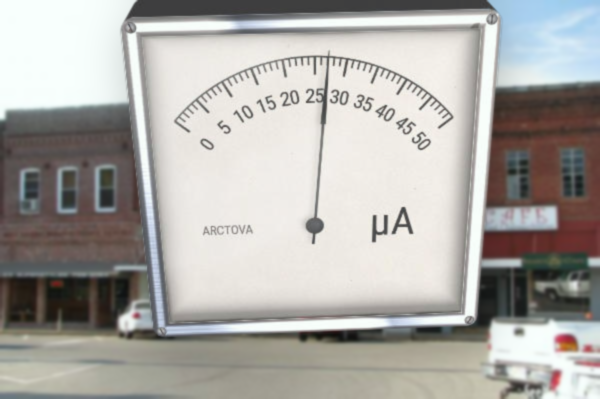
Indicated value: 27 µA
